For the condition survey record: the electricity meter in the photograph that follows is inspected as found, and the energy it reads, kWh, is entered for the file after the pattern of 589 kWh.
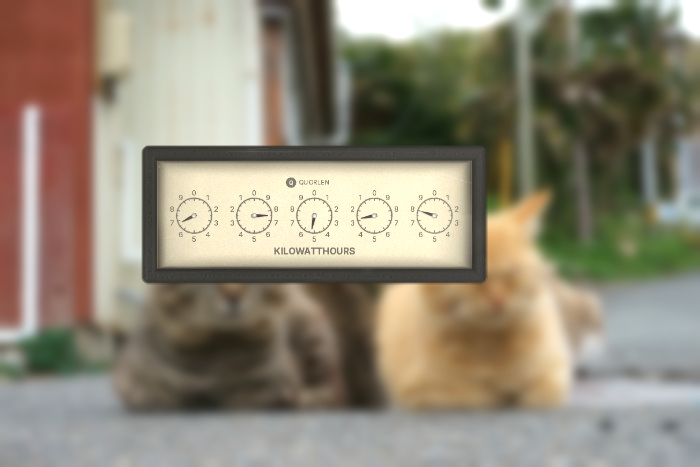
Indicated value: 67528 kWh
